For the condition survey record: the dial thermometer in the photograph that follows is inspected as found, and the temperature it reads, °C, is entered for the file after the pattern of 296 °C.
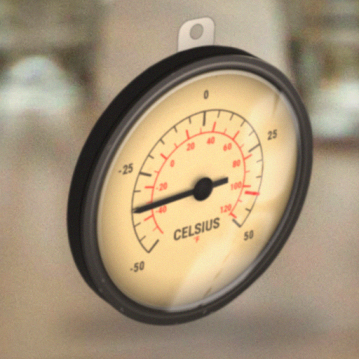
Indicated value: -35 °C
